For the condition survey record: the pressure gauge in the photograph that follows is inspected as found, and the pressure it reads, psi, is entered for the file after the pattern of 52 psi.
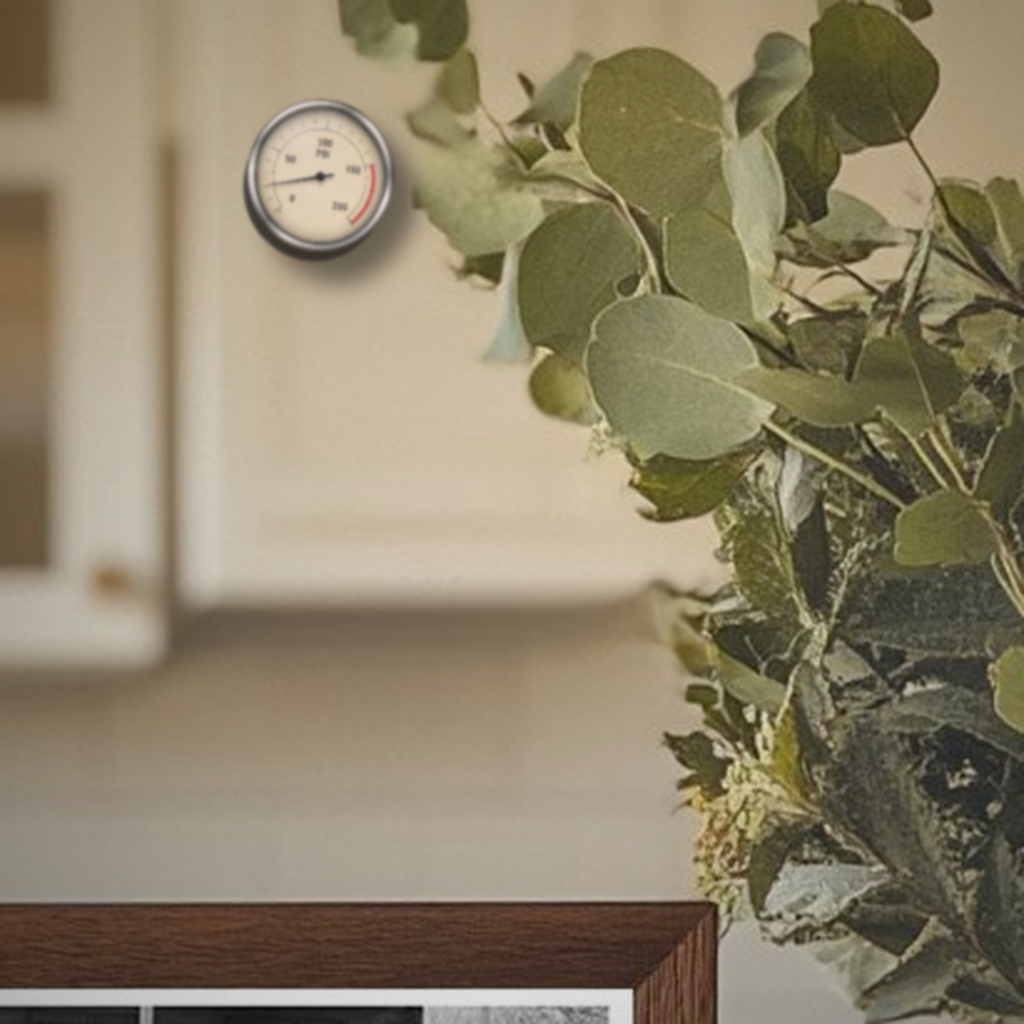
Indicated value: 20 psi
